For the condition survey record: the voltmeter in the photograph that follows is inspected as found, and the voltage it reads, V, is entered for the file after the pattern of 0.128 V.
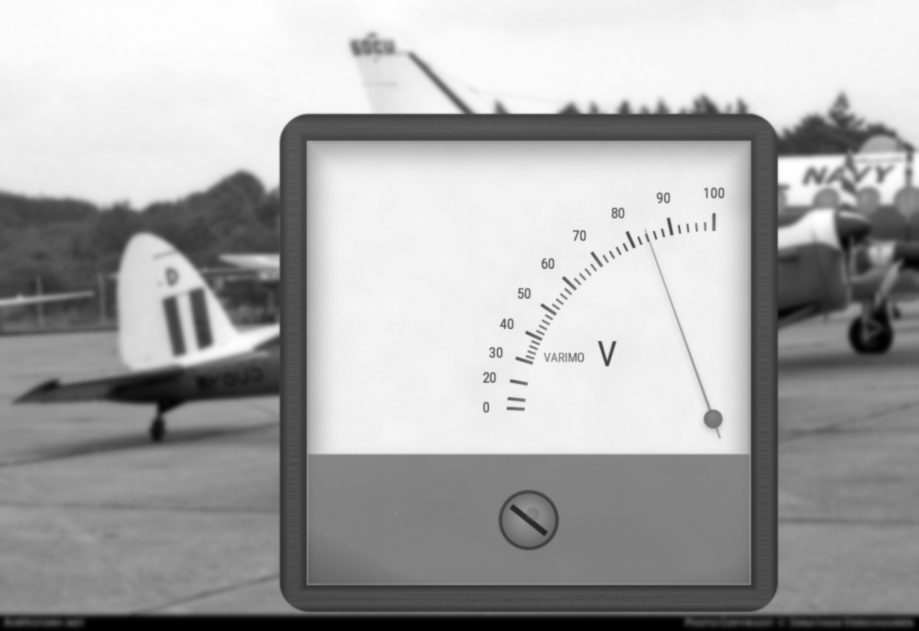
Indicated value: 84 V
